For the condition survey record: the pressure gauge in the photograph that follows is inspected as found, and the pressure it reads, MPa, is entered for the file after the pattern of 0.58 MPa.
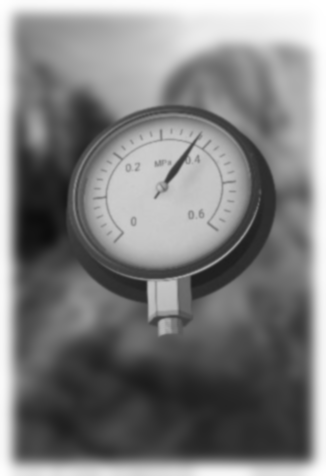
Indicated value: 0.38 MPa
